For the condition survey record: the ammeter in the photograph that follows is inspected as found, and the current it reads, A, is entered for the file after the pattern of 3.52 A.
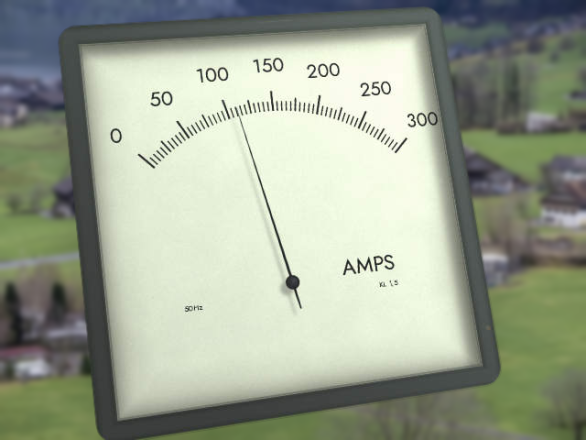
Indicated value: 110 A
